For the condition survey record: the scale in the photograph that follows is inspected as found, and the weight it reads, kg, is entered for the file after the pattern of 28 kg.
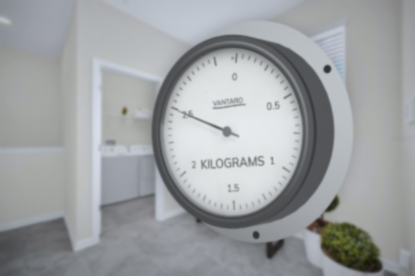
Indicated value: 2.5 kg
